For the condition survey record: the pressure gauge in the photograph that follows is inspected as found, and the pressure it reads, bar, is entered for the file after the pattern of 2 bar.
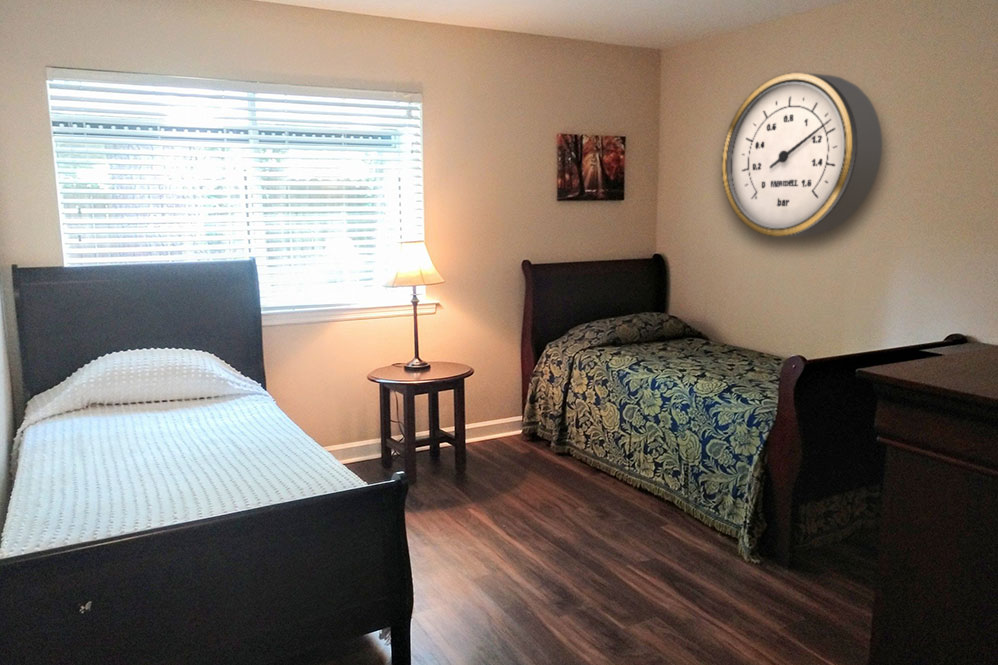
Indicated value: 1.15 bar
